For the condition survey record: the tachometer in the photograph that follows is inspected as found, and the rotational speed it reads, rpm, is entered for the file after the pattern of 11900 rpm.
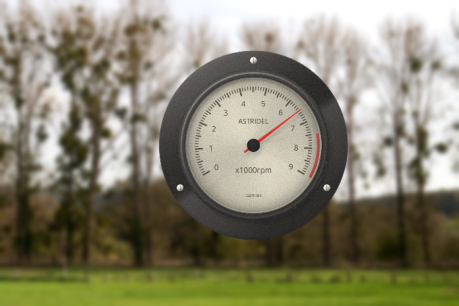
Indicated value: 6500 rpm
